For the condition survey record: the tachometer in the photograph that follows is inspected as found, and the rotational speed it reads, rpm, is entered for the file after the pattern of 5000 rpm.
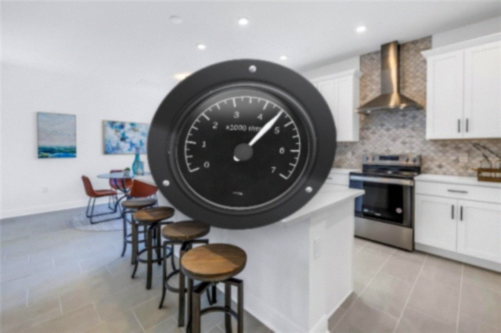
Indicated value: 4500 rpm
